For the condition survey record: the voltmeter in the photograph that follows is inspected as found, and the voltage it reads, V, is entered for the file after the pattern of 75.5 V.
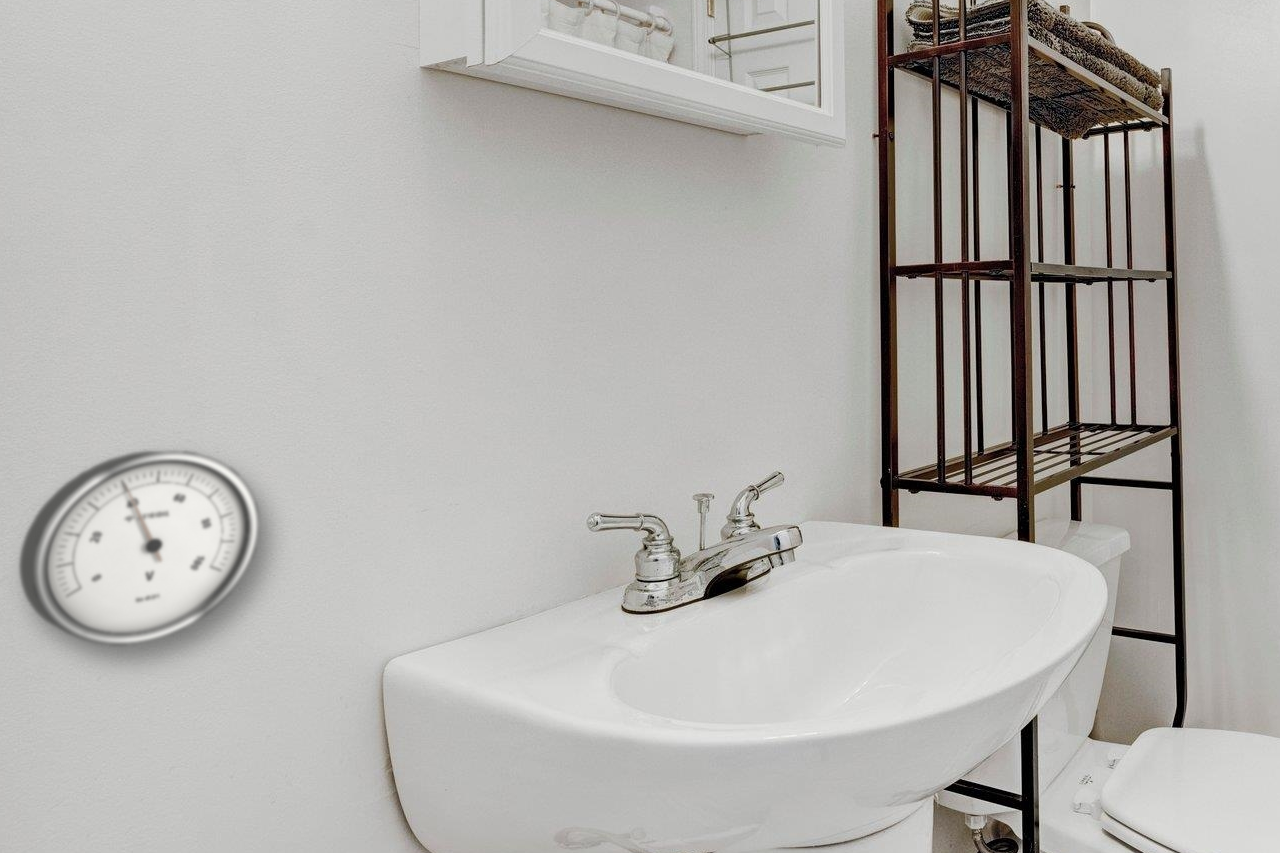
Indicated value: 40 V
